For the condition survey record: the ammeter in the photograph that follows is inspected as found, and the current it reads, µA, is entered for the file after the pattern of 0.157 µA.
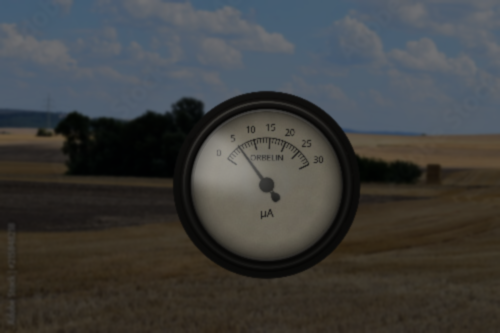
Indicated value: 5 µA
